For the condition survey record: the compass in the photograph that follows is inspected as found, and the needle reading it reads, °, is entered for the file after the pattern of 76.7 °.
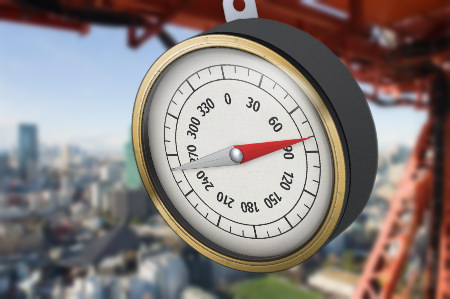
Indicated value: 80 °
